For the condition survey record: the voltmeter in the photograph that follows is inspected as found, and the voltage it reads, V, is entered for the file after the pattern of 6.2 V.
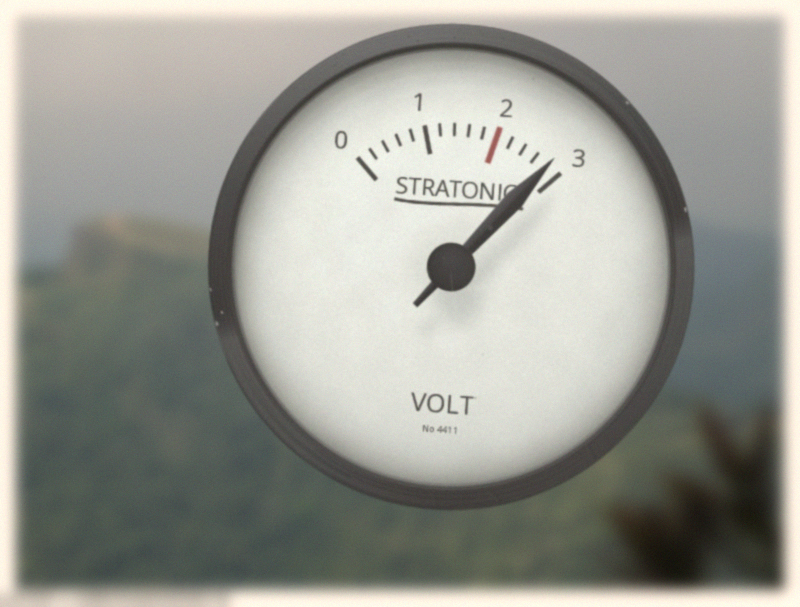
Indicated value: 2.8 V
